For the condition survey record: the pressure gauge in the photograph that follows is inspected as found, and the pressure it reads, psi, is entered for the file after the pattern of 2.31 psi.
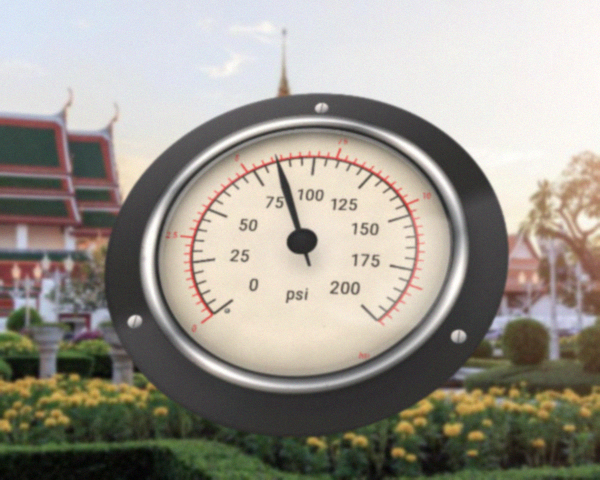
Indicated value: 85 psi
